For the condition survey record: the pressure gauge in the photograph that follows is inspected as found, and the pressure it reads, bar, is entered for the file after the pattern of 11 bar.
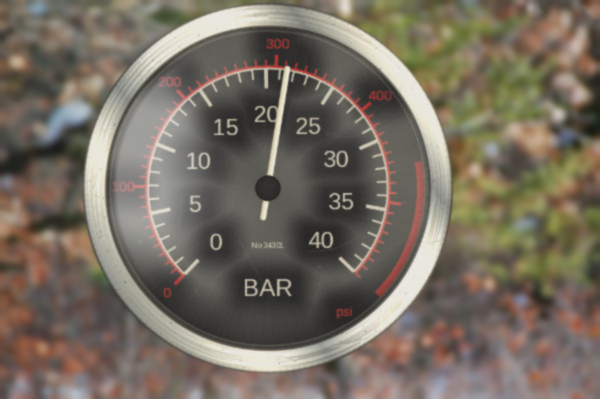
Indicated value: 21.5 bar
